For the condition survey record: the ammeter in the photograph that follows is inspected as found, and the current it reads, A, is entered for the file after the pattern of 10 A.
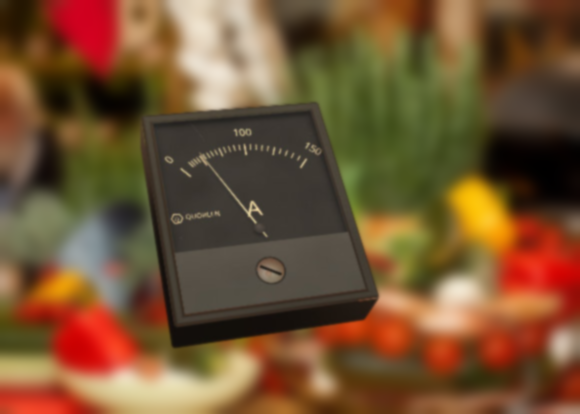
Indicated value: 50 A
